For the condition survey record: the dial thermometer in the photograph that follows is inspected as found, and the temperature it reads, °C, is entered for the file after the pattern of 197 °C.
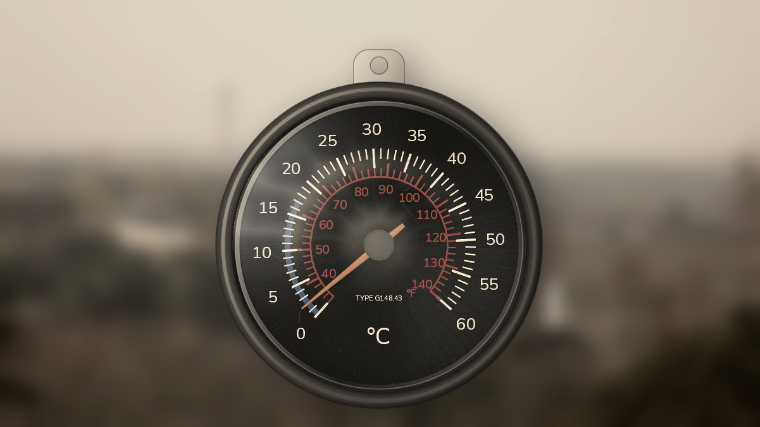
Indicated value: 2 °C
